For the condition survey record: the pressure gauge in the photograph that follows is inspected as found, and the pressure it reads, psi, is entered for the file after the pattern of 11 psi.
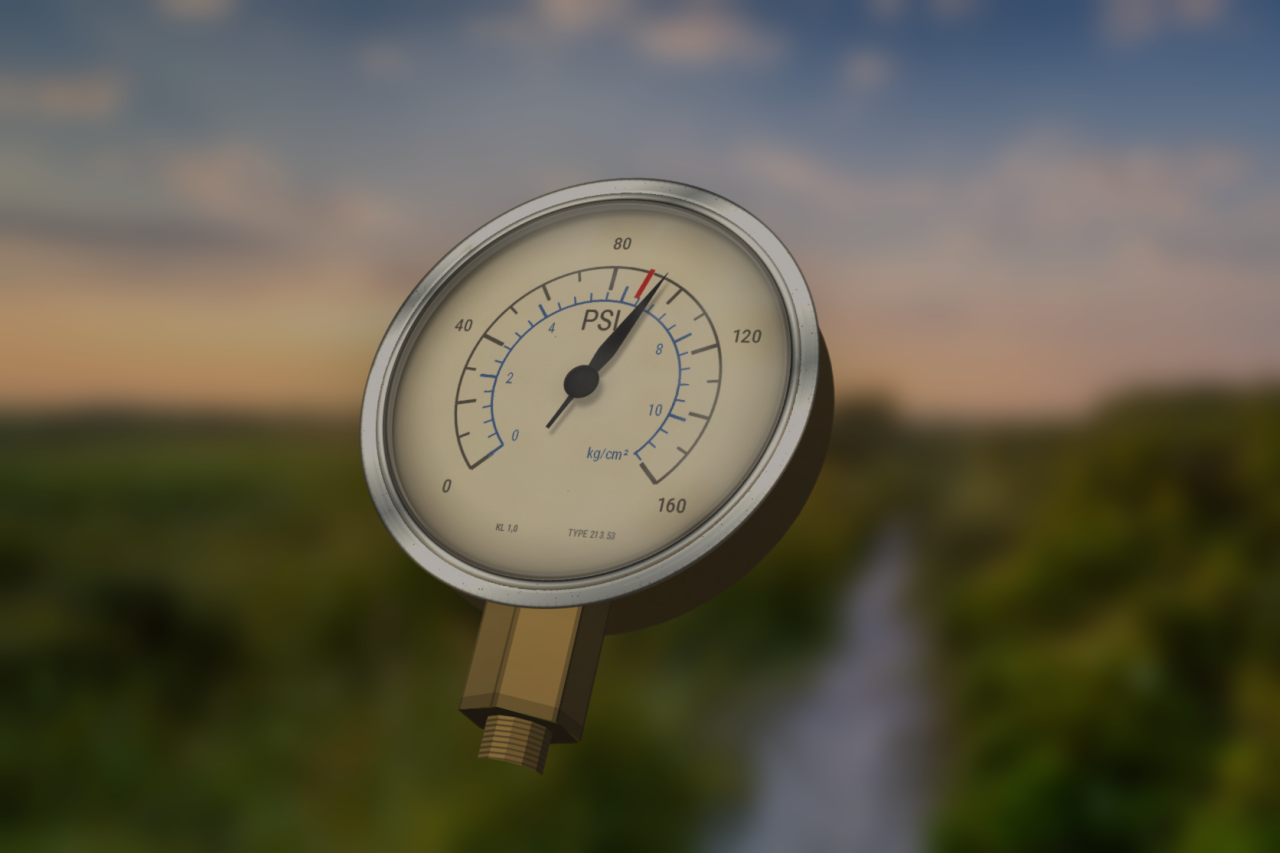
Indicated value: 95 psi
